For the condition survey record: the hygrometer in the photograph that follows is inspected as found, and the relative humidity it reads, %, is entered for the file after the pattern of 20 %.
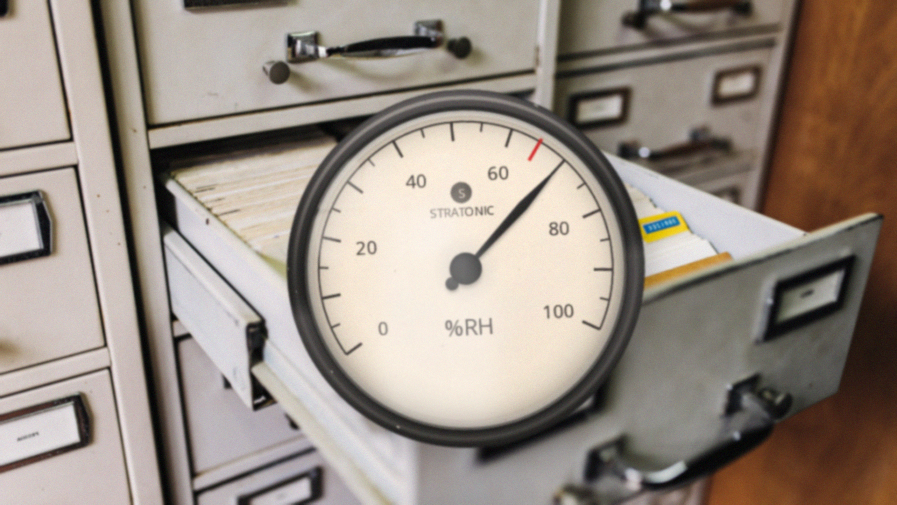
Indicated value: 70 %
